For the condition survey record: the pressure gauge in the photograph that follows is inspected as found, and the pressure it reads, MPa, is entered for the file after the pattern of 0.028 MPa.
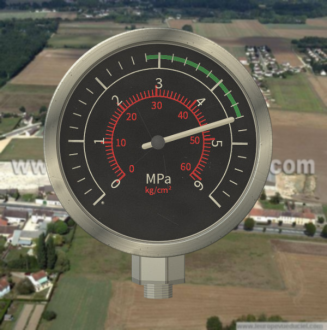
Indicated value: 4.6 MPa
